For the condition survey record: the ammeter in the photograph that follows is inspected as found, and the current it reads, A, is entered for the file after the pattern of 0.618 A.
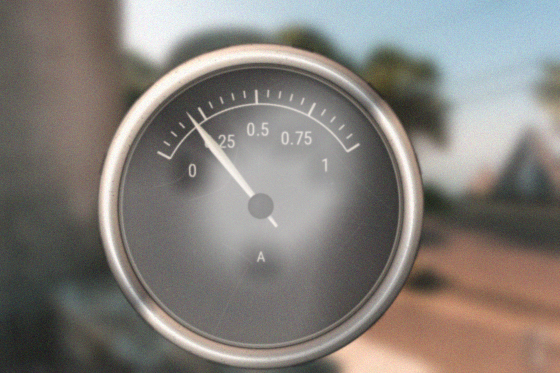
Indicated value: 0.2 A
